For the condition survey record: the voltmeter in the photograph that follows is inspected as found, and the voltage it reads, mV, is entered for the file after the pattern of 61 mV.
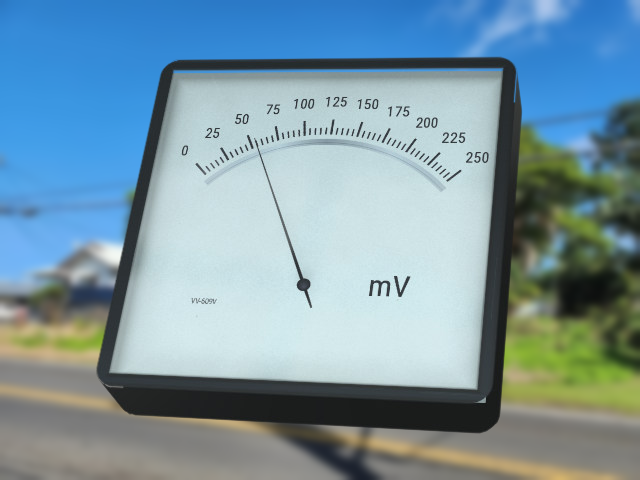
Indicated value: 55 mV
